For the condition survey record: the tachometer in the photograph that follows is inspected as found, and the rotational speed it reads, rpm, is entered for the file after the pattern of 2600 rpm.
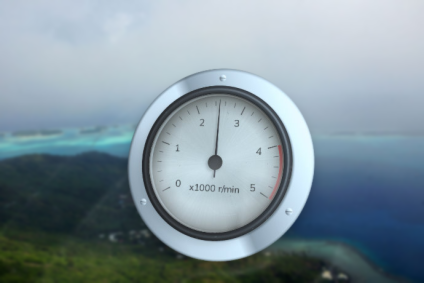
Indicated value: 2500 rpm
